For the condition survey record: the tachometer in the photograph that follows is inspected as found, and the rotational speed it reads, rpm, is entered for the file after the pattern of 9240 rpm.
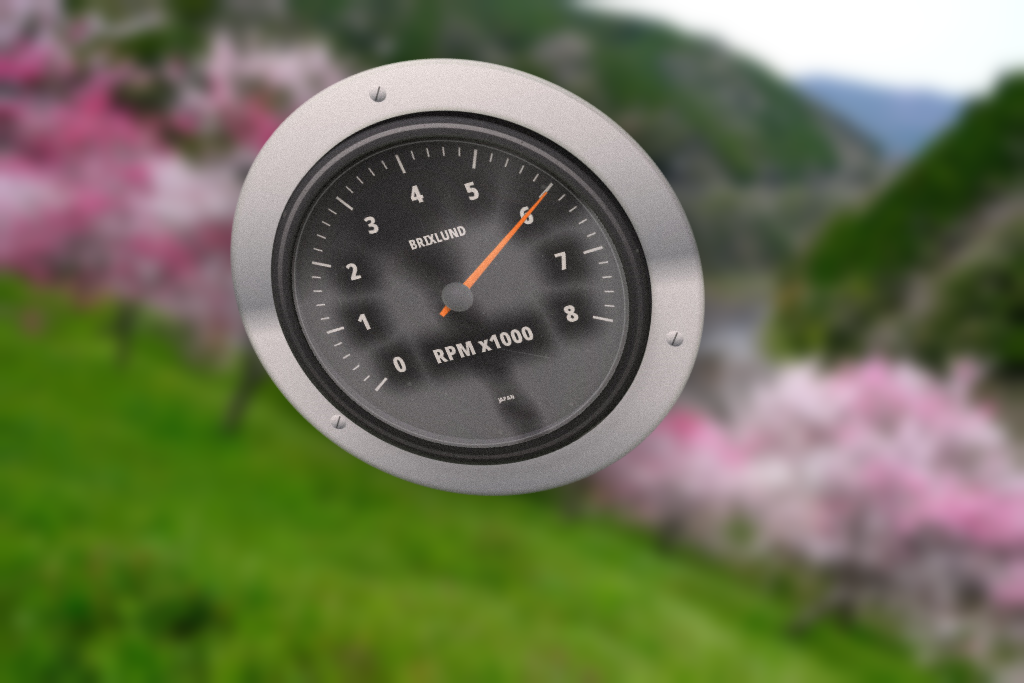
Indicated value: 6000 rpm
